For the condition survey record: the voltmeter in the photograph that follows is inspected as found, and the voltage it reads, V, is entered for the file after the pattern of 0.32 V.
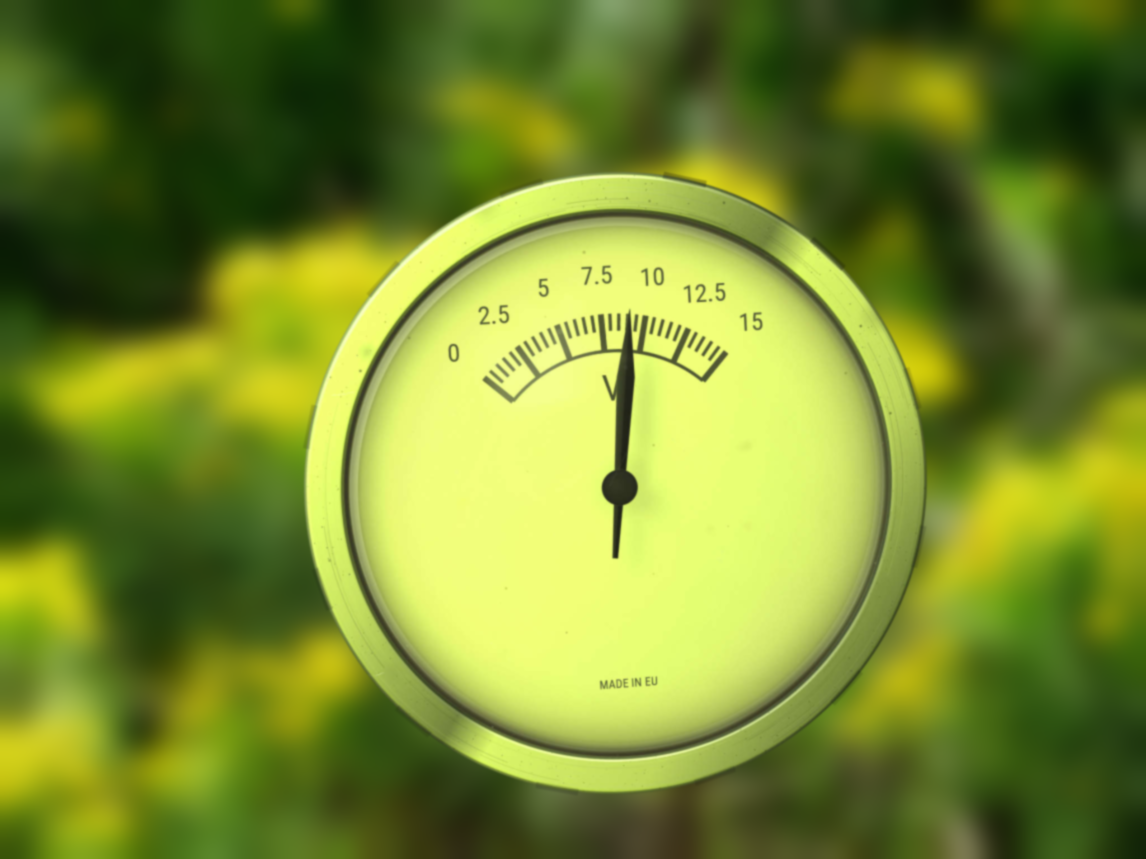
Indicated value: 9 V
